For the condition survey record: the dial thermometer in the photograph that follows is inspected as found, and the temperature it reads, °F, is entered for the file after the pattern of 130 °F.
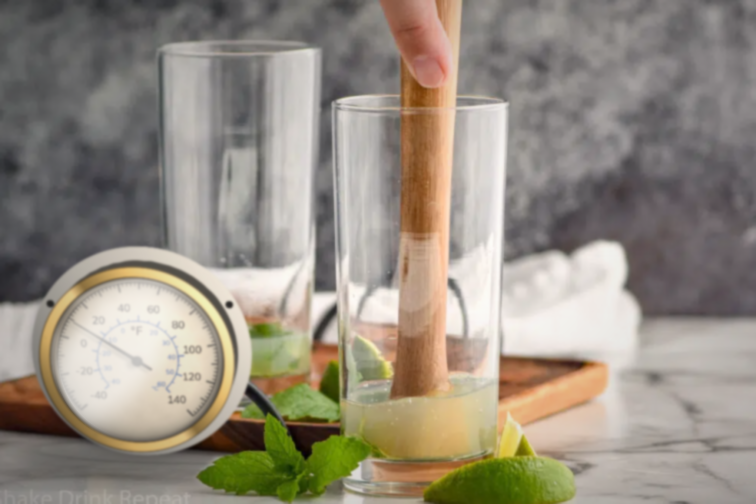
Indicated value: 10 °F
